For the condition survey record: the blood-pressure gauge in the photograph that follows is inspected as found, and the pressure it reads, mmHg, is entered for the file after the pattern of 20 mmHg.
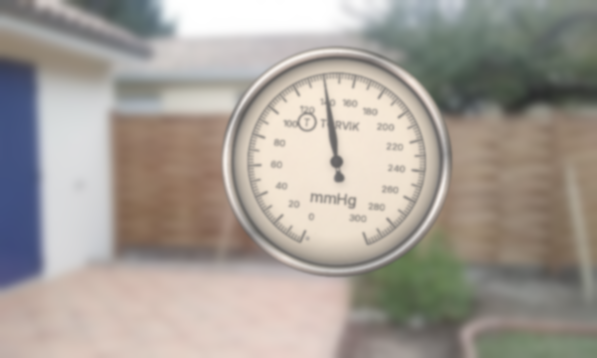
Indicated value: 140 mmHg
